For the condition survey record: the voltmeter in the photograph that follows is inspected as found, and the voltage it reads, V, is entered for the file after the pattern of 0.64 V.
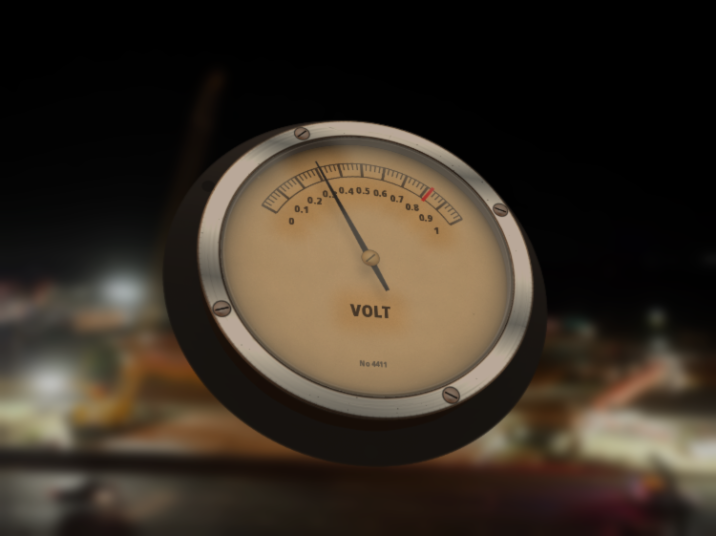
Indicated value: 0.3 V
